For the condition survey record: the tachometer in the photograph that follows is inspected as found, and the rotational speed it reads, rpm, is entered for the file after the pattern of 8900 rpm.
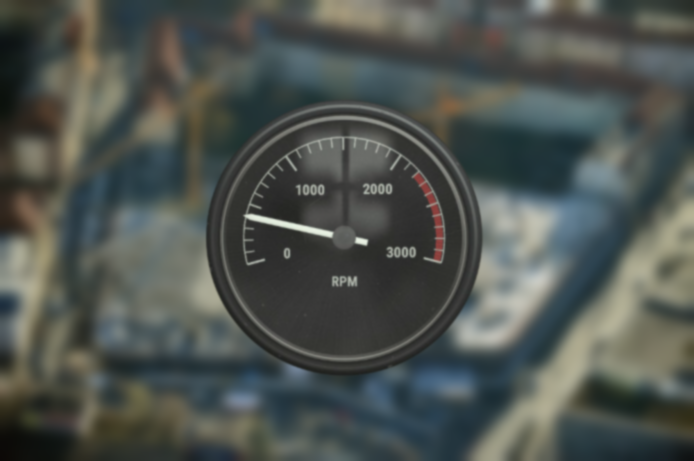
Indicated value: 400 rpm
